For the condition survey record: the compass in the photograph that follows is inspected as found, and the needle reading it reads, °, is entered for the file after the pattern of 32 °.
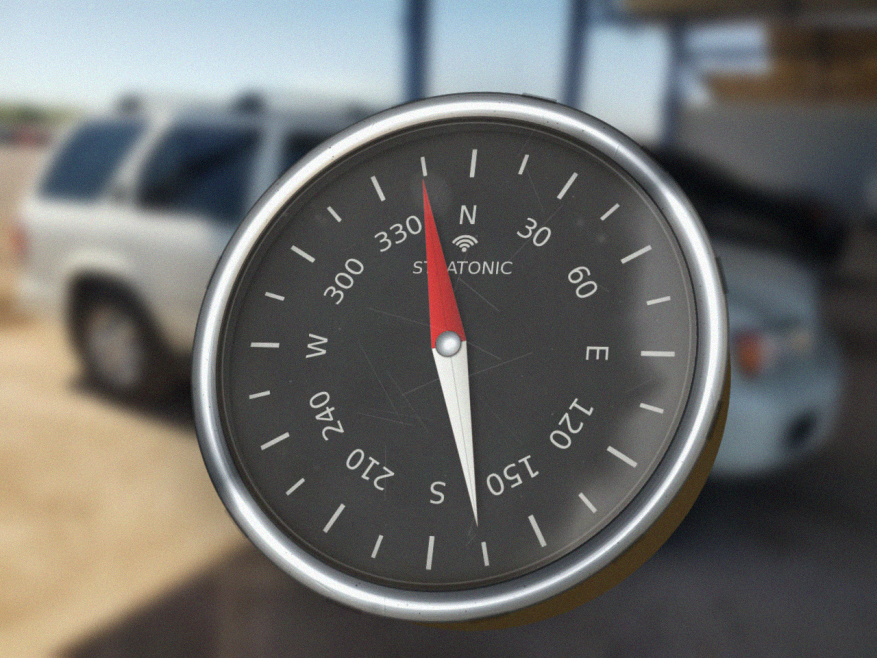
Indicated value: 345 °
